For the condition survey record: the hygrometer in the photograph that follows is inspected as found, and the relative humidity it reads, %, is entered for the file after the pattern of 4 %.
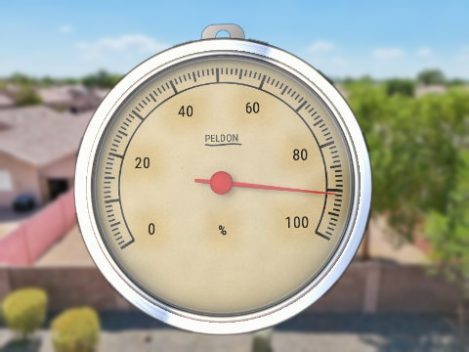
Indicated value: 91 %
